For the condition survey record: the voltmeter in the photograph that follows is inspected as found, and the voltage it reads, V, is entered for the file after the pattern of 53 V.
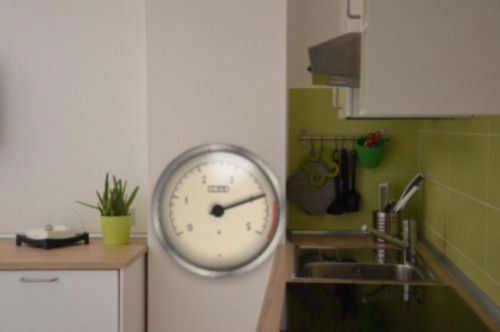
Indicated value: 4 V
